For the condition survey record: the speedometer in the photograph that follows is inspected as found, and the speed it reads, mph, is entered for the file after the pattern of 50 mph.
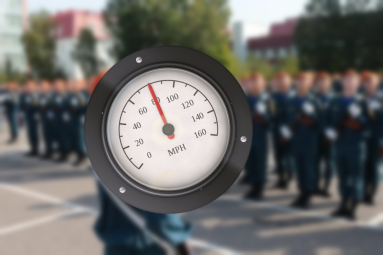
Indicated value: 80 mph
